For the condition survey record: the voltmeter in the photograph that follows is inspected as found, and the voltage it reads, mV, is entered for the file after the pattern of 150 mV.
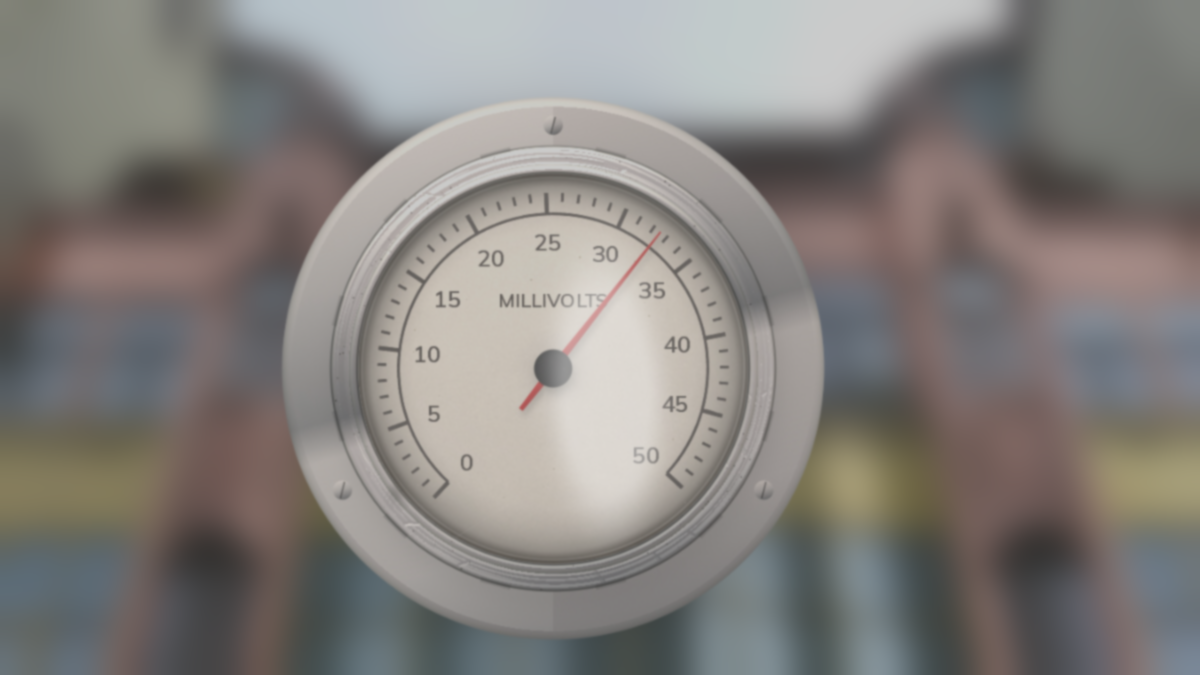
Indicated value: 32.5 mV
